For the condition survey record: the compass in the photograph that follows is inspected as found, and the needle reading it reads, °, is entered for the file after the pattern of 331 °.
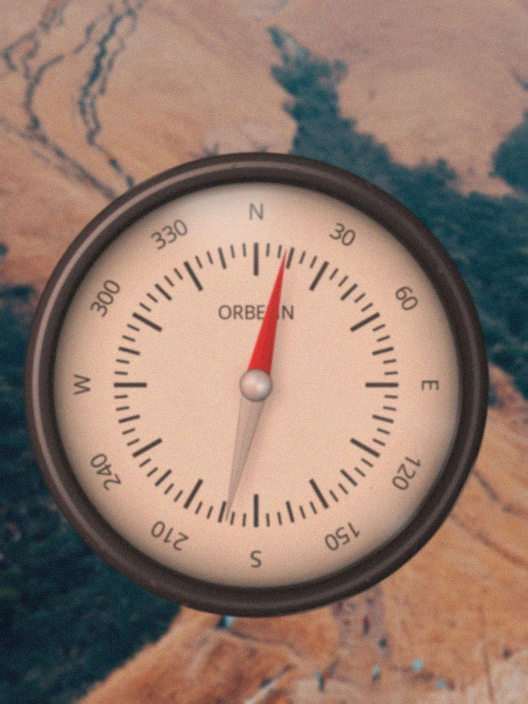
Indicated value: 12.5 °
